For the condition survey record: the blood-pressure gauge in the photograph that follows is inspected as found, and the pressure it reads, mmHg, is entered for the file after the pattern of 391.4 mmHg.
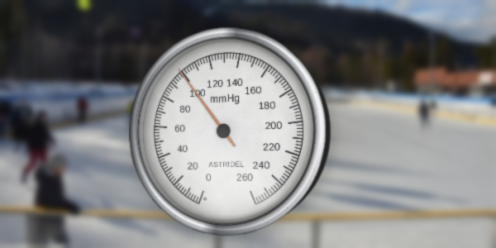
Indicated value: 100 mmHg
